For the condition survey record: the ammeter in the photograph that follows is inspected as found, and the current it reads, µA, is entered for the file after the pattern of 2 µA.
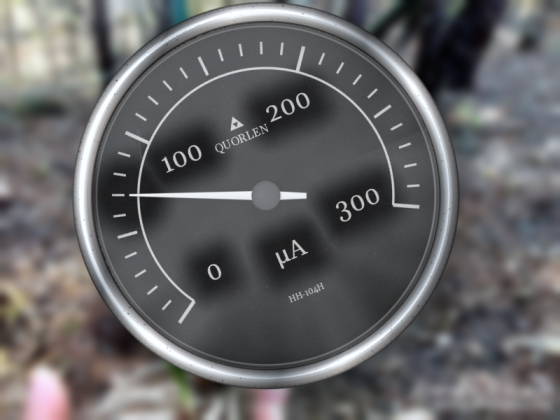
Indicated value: 70 µA
